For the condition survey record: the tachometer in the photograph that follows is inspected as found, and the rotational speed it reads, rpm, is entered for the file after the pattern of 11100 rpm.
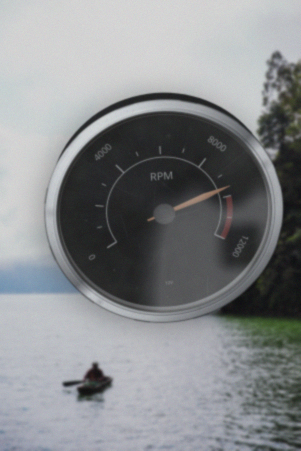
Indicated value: 9500 rpm
